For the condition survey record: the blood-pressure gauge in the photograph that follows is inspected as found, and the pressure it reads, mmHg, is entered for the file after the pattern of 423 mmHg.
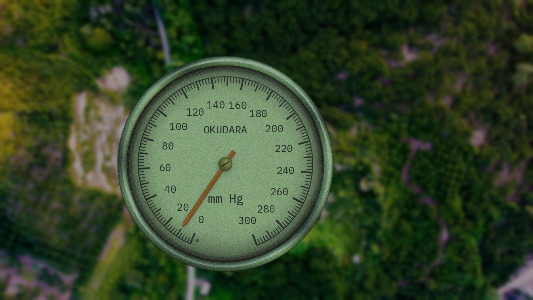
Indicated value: 10 mmHg
